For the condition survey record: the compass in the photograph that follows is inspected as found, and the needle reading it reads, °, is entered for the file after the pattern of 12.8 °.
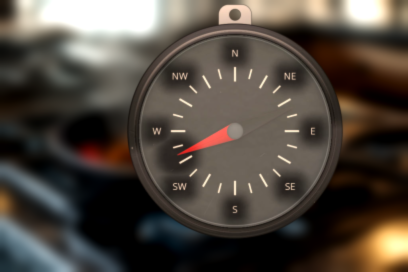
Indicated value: 247.5 °
